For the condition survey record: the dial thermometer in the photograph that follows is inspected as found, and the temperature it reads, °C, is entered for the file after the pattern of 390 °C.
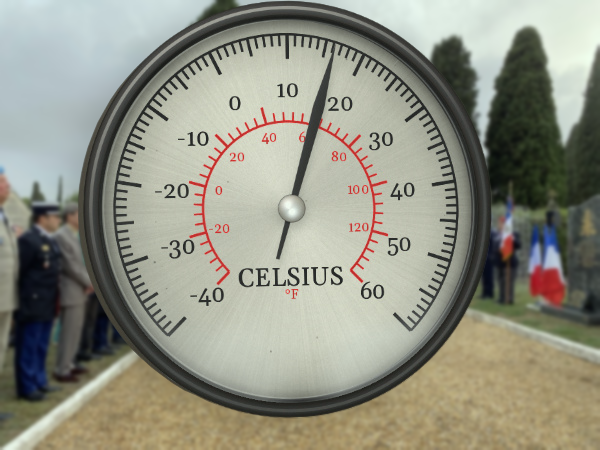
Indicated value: 16 °C
